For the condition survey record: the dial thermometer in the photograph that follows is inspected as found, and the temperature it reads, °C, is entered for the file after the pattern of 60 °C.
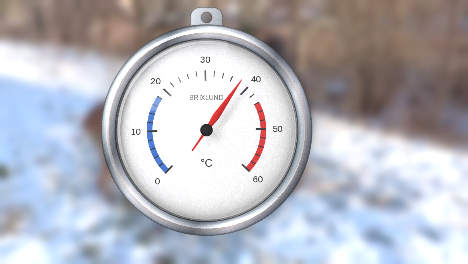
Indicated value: 38 °C
